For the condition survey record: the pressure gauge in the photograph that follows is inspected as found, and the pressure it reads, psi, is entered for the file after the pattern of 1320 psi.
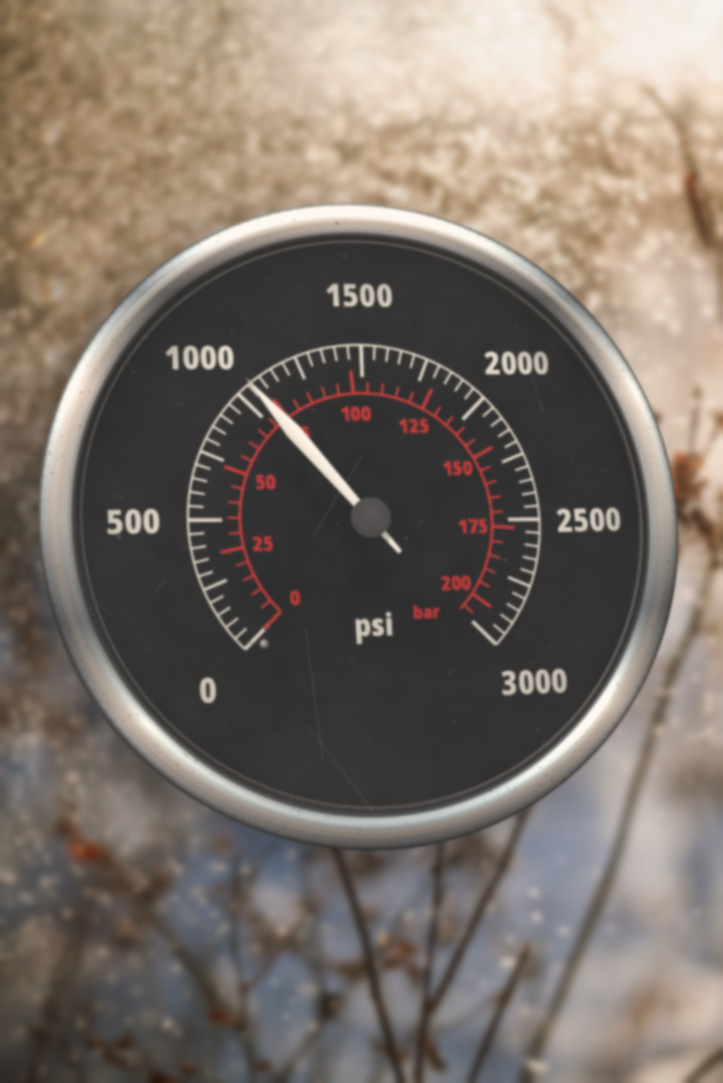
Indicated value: 1050 psi
